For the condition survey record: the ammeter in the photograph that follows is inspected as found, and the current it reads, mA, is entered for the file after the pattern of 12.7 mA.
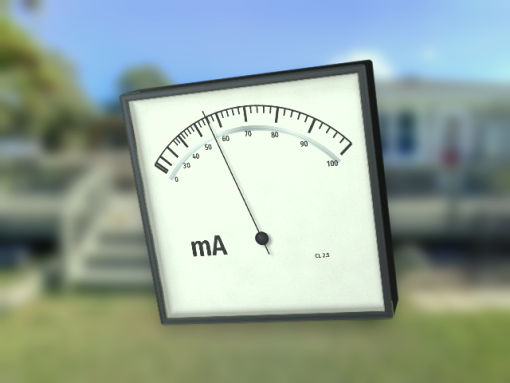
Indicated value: 56 mA
